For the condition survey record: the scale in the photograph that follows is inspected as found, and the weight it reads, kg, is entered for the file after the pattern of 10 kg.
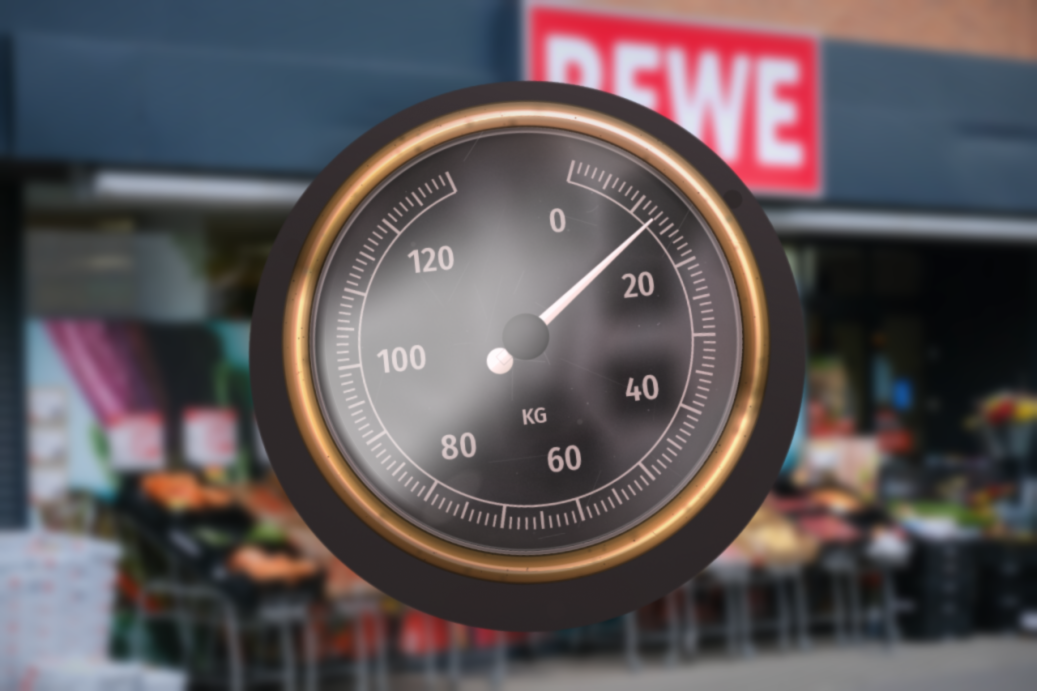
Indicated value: 13 kg
